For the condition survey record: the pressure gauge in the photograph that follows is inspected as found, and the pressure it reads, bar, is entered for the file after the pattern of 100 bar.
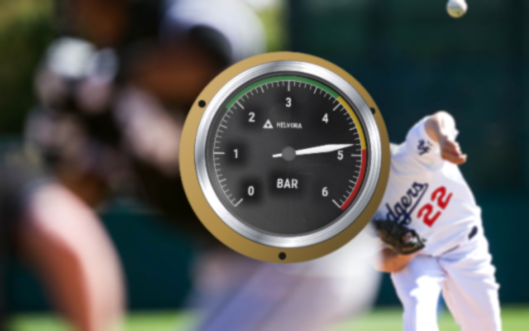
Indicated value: 4.8 bar
